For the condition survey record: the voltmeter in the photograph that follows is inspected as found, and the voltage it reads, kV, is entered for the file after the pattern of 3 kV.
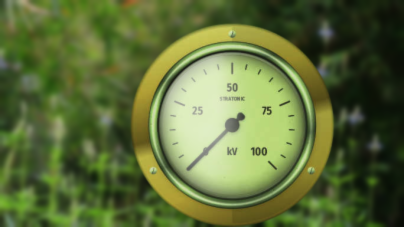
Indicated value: 0 kV
